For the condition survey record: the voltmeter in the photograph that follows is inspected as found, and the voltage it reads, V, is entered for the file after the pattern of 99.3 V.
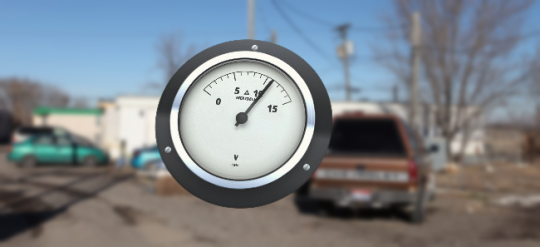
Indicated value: 11 V
